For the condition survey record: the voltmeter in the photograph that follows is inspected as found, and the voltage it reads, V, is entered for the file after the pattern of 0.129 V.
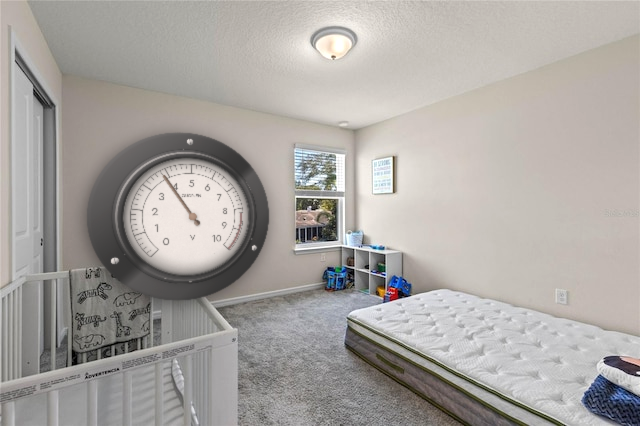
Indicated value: 3.8 V
